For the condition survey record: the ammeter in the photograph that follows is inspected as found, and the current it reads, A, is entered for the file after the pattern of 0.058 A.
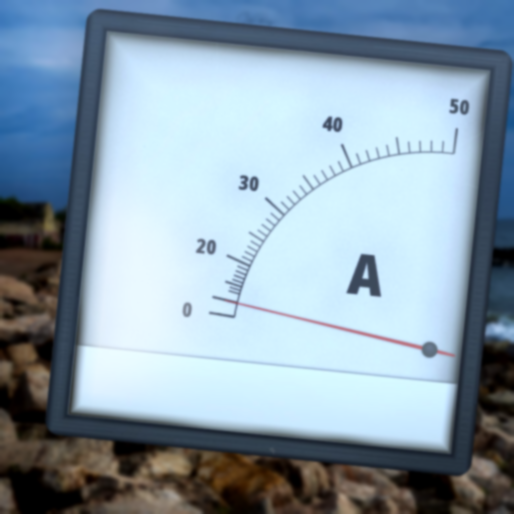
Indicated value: 10 A
